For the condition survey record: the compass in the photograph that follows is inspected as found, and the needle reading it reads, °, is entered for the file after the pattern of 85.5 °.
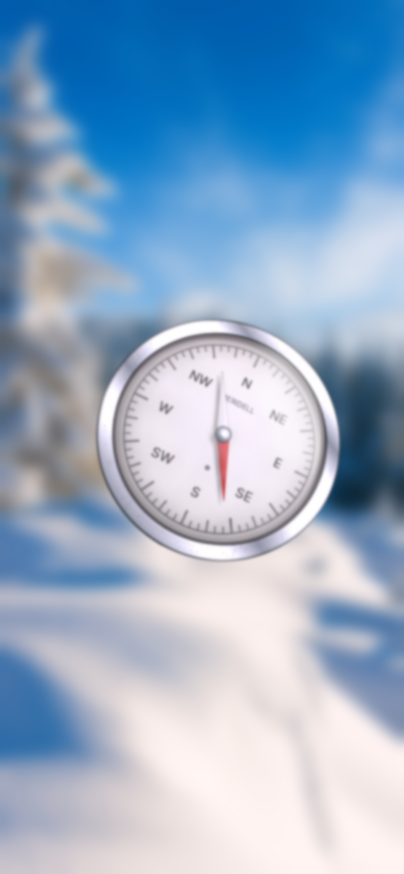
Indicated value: 155 °
